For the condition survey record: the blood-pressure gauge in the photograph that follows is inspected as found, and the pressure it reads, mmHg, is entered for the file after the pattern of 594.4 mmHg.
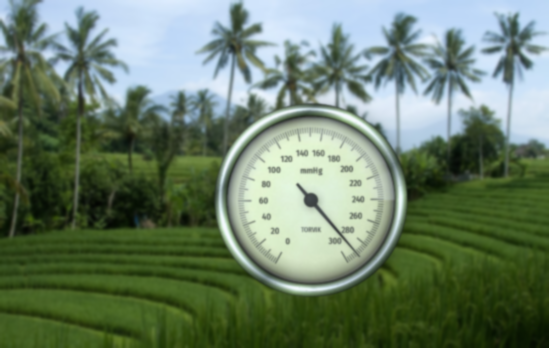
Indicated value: 290 mmHg
